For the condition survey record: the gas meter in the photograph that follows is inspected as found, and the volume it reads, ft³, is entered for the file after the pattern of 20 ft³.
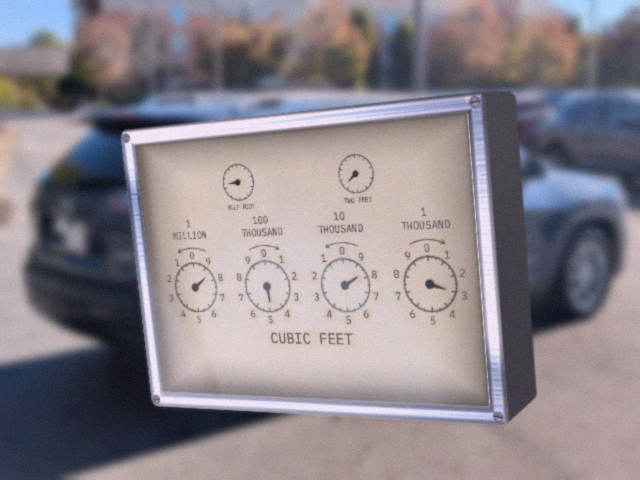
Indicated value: 848300 ft³
